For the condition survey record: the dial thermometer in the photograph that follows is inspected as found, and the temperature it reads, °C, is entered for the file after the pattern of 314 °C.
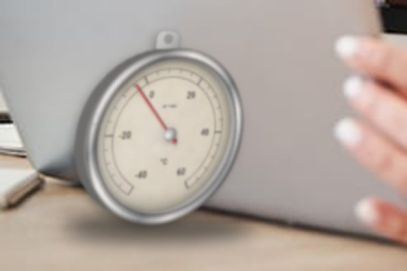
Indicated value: -4 °C
